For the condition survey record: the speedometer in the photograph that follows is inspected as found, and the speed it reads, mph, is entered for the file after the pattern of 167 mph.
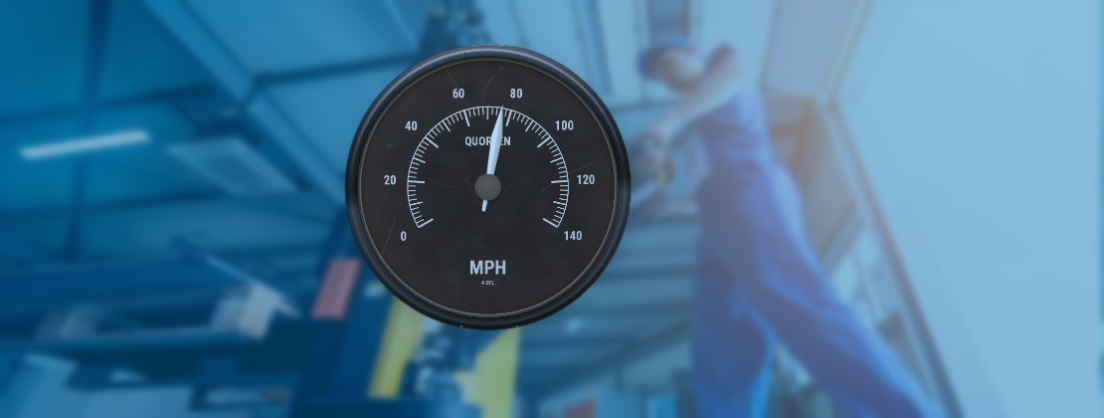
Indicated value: 76 mph
